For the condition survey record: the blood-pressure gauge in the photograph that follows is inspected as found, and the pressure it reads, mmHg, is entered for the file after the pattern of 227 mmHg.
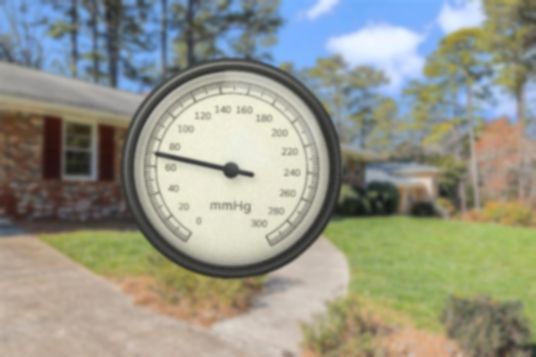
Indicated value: 70 mmHg
